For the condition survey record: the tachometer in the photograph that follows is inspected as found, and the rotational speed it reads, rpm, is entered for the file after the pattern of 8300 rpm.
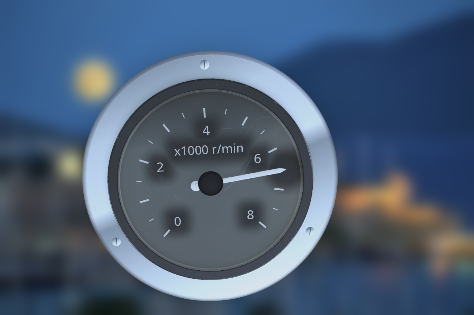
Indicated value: 6500 rpm
